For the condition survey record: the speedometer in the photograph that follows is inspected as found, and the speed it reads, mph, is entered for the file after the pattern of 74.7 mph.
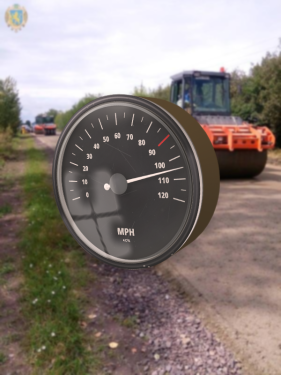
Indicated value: 105 mph
